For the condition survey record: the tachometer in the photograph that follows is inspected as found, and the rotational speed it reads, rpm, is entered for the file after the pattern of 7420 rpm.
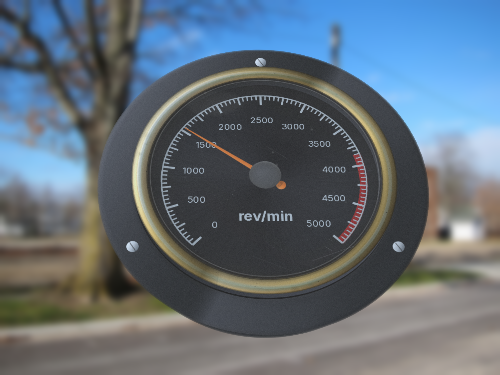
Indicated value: 1500 rpm
